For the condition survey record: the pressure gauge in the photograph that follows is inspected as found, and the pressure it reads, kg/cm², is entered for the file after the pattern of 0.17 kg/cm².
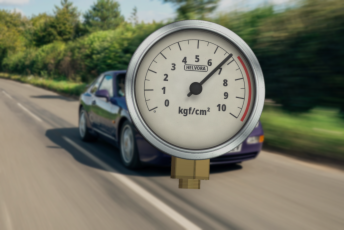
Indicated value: 6.75 kg/cm²
